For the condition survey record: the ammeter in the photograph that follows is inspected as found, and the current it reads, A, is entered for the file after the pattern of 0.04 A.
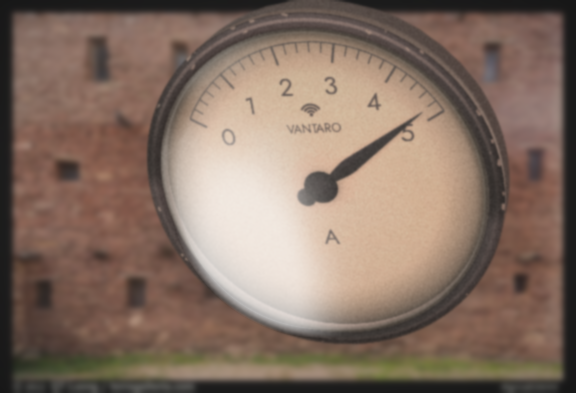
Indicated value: 4.8 A
